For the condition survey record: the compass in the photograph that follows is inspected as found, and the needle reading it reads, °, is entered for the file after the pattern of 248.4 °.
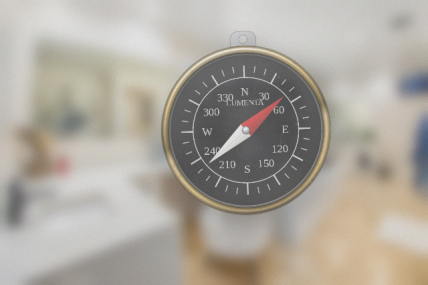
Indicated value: 50 °
